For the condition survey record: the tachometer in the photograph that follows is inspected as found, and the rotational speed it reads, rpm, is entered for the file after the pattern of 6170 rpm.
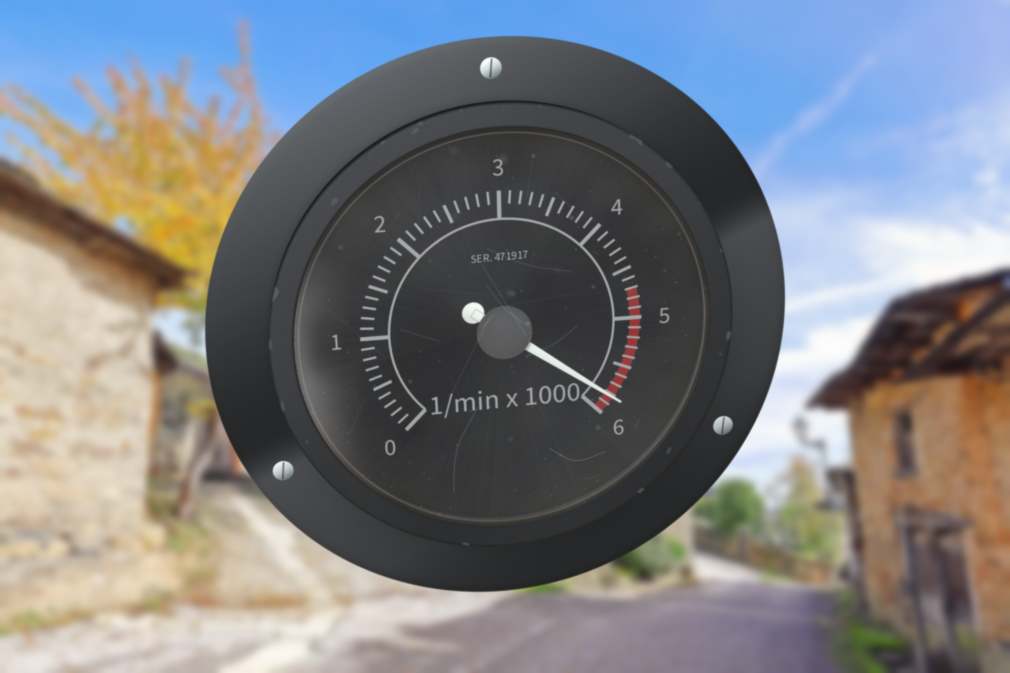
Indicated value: 5800 rpm
